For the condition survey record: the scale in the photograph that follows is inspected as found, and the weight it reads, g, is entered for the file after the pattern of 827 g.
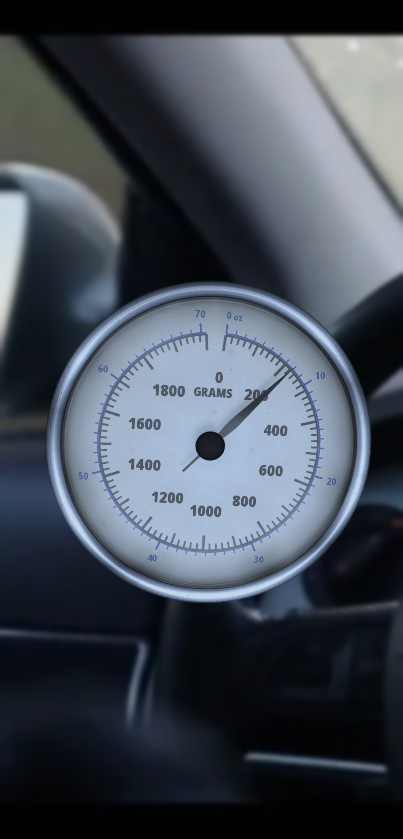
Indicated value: 220 g
